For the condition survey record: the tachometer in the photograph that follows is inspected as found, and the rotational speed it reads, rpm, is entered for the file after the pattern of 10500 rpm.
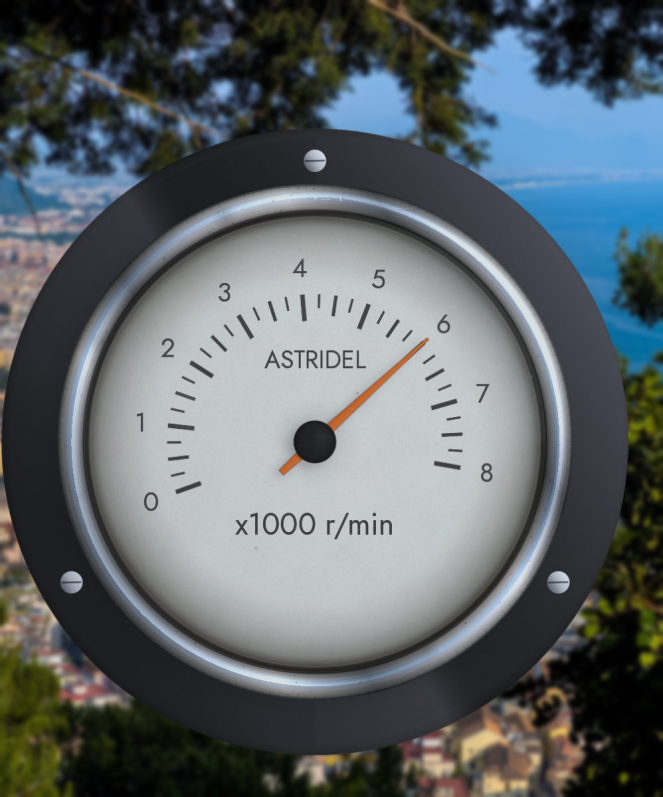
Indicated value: 6000 rpm
